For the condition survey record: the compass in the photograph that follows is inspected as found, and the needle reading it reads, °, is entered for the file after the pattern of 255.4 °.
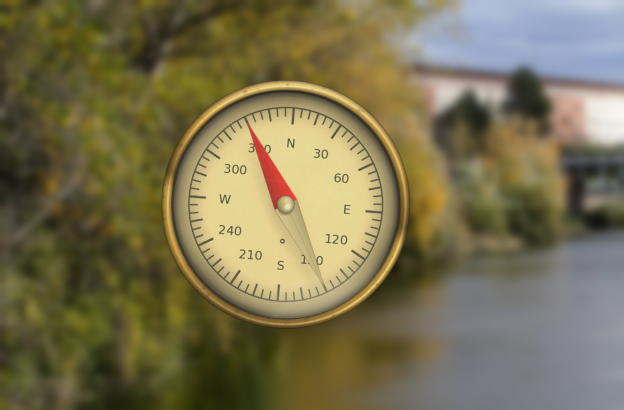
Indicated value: 330 °
